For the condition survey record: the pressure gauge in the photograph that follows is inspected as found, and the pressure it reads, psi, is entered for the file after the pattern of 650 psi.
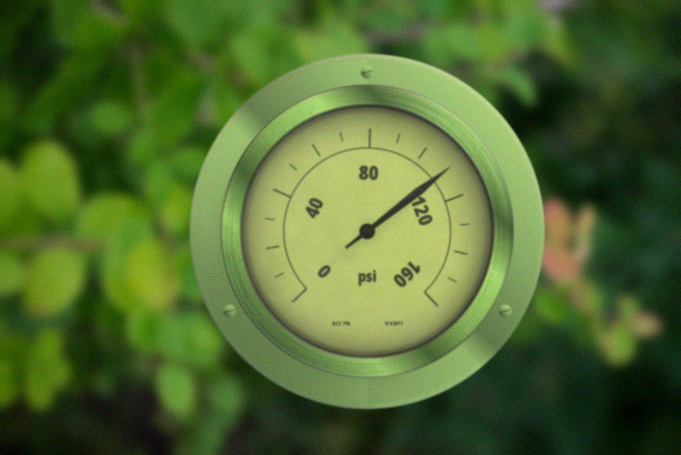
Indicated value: 110 psi
